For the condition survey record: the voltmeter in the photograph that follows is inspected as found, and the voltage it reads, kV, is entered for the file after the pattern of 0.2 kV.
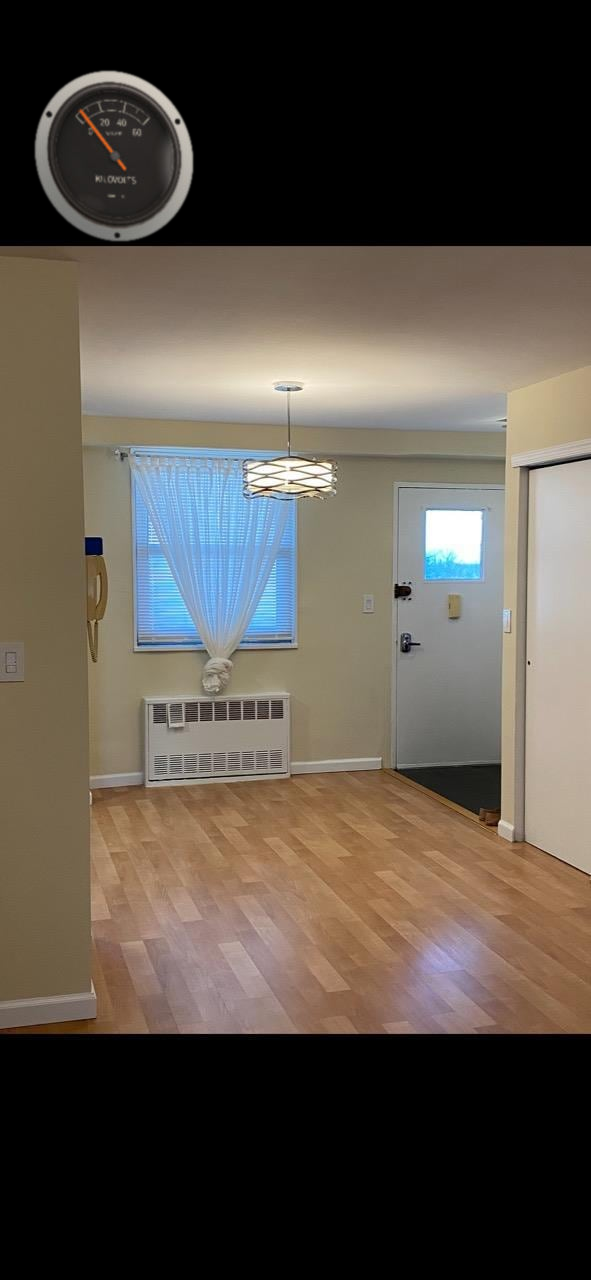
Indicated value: 5 kV
